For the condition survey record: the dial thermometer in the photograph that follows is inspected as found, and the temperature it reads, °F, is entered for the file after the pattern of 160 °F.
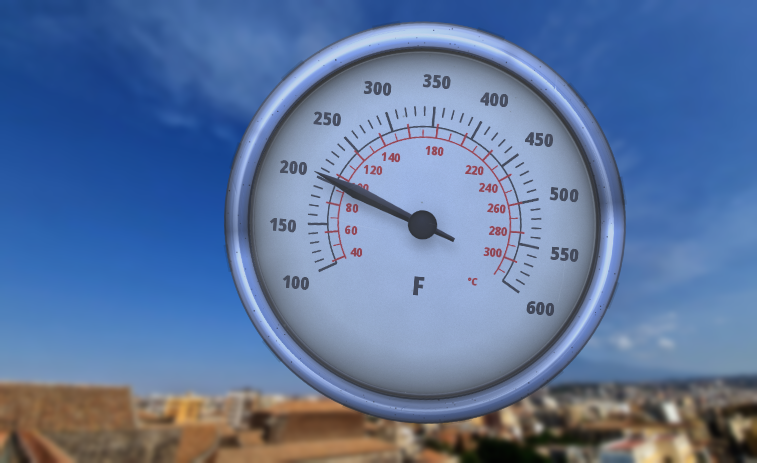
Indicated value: 205 °F
